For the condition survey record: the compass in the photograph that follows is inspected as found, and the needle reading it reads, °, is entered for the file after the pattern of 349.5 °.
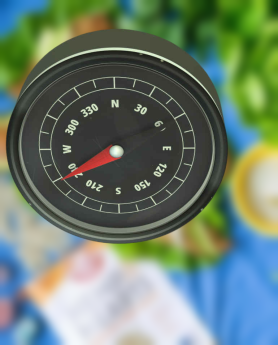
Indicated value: 240 °
